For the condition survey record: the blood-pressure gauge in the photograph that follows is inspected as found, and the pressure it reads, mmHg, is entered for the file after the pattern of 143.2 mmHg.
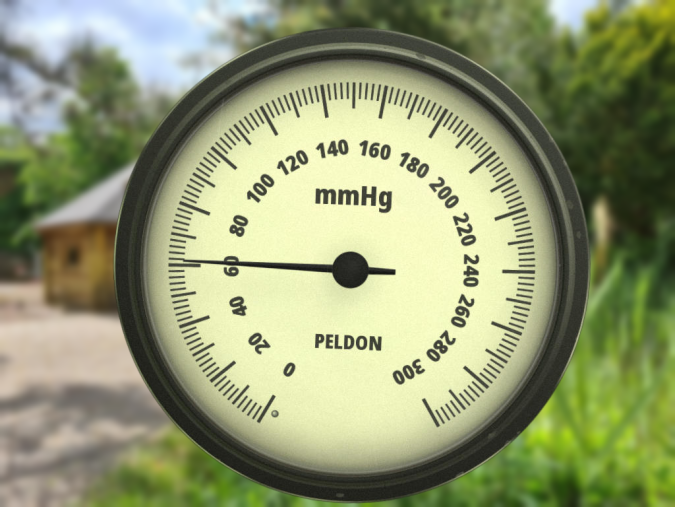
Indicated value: 62 mmHg
